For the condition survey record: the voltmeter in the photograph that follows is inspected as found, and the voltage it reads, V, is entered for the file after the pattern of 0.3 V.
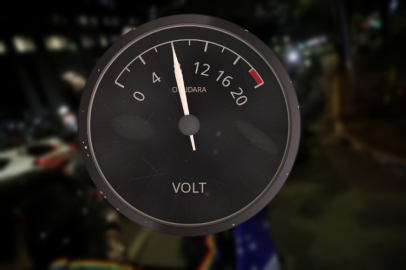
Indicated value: 8 V
